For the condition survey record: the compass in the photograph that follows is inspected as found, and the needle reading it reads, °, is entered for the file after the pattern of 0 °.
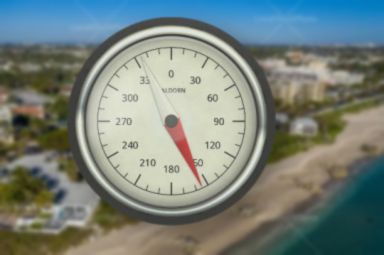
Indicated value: 155 °
